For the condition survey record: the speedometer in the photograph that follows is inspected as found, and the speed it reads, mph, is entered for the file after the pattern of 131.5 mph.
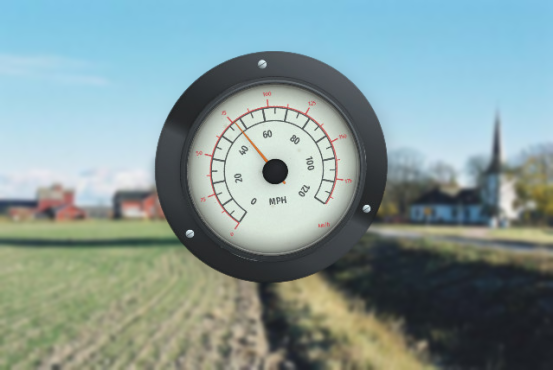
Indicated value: 47.5 mph
